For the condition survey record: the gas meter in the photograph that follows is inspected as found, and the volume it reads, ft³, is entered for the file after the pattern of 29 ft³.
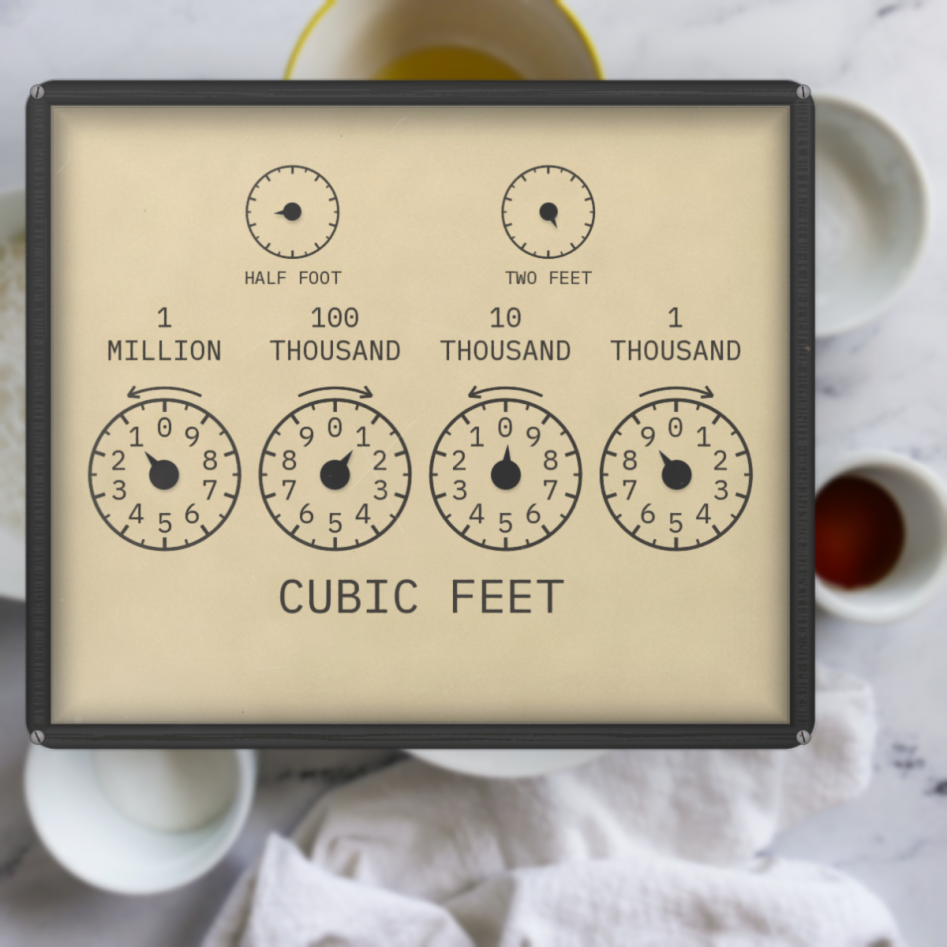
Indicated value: 109900 ft³
